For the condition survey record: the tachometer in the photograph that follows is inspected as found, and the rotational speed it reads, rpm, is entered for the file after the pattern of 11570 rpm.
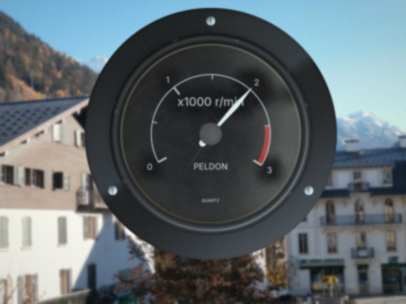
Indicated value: 2000 rpm
